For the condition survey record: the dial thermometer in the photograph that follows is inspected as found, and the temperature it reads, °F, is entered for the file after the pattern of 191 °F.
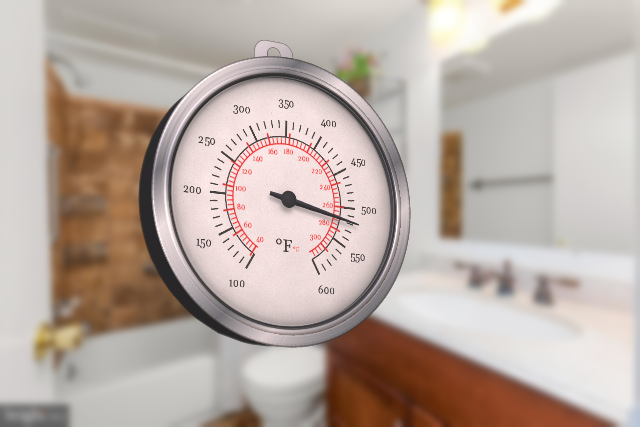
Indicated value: 520 °F
